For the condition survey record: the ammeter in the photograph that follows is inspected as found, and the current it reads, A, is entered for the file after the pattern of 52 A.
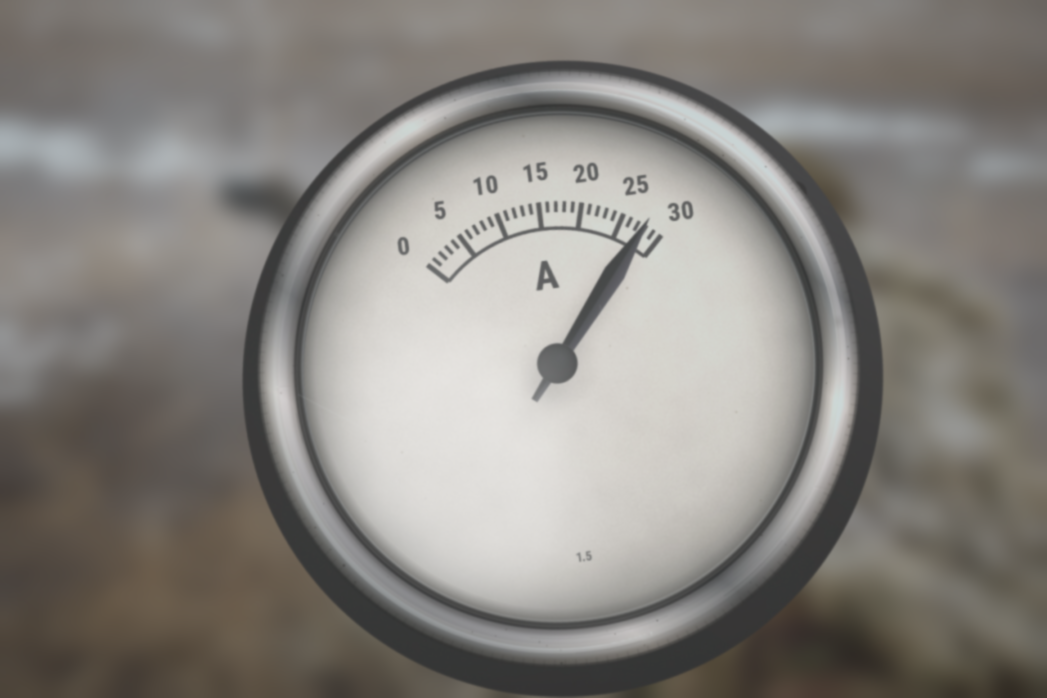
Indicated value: 28 A
